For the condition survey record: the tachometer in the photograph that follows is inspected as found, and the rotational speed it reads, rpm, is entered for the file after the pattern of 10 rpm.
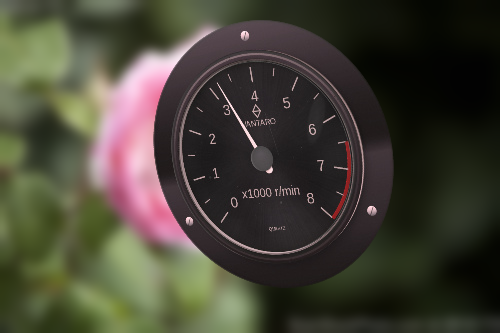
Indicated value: 3250 rpm
